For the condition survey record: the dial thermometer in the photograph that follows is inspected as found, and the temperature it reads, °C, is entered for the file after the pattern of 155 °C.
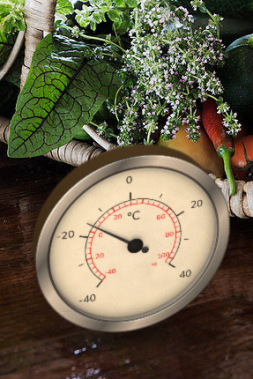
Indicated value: -15 °C
